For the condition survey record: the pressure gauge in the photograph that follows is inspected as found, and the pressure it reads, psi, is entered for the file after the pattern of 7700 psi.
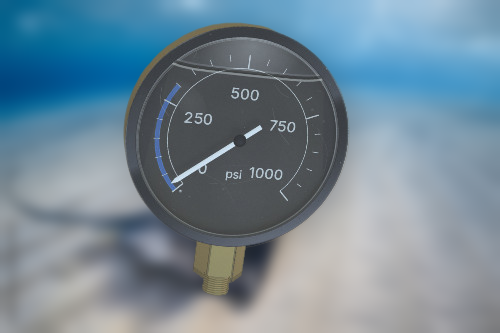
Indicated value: 25 psi
